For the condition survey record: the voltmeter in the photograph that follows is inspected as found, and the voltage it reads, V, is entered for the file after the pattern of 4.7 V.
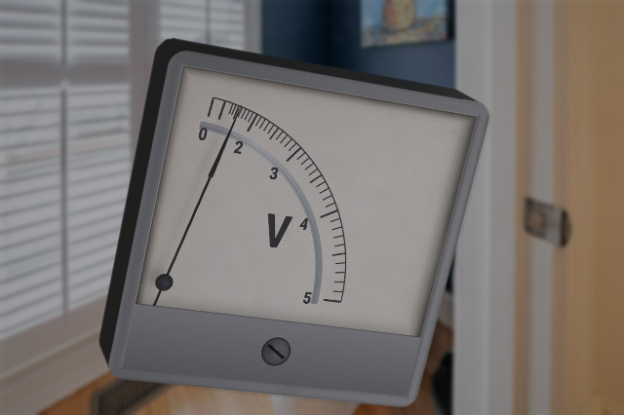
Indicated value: 1.5 V
